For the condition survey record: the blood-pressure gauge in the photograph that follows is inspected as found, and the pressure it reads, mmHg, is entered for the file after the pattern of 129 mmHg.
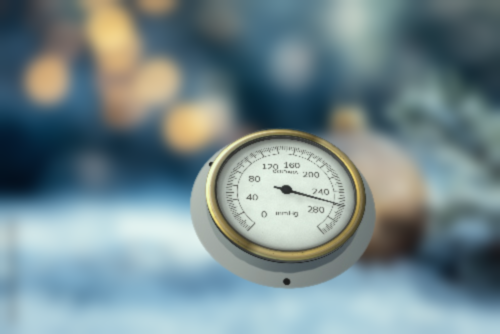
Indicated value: 260 mmHg
